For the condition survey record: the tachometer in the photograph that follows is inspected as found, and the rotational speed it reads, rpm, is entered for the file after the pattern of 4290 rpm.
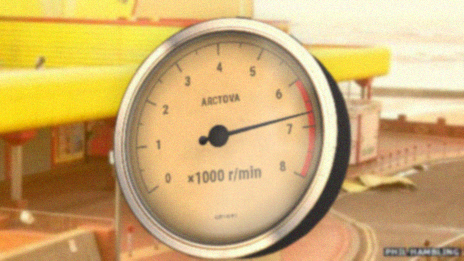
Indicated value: 6750 rpm
